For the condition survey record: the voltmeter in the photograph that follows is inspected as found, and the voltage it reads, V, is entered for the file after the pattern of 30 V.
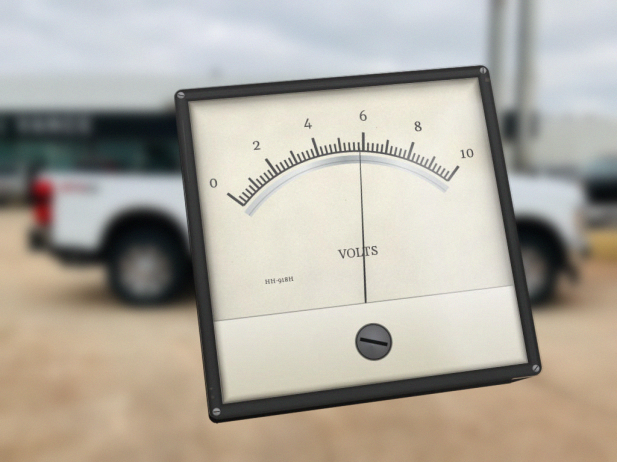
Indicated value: 5.8 V
